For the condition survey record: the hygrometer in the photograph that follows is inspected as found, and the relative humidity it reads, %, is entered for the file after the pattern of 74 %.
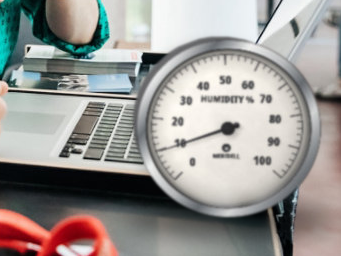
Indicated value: 10 %
